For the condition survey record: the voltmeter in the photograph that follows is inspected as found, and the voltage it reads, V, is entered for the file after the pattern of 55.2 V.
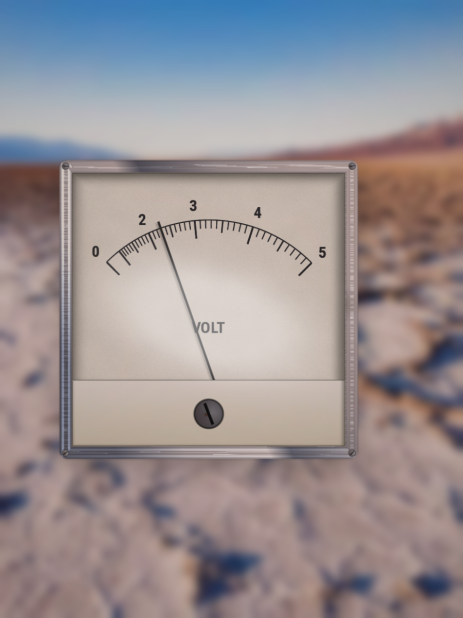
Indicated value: 2.3 V
